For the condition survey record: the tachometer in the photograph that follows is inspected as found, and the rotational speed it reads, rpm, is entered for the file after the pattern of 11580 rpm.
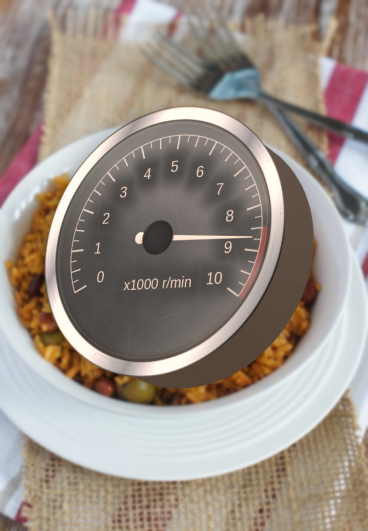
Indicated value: 8750 rpm
